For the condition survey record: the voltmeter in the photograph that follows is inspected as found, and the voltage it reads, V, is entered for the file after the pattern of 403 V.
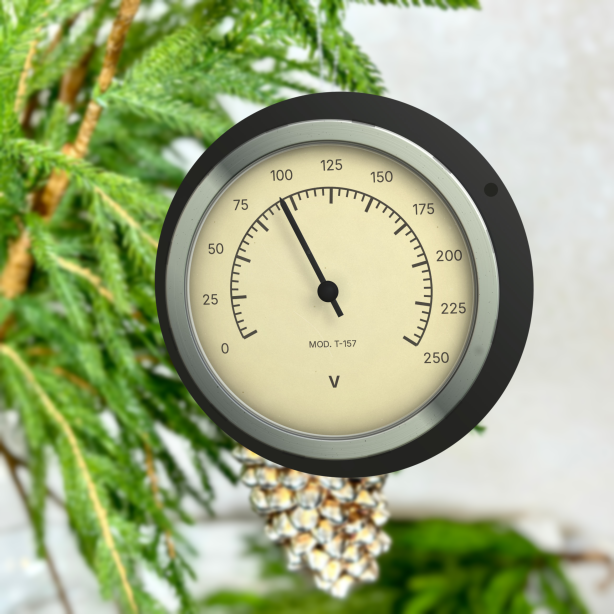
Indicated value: 95 V
